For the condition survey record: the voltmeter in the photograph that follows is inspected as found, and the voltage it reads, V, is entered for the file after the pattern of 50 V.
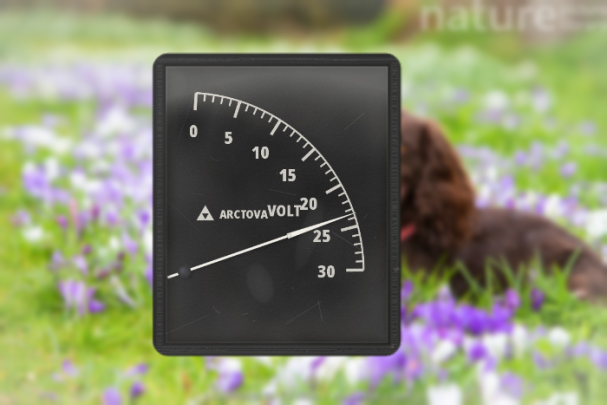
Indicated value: 23.5 V
